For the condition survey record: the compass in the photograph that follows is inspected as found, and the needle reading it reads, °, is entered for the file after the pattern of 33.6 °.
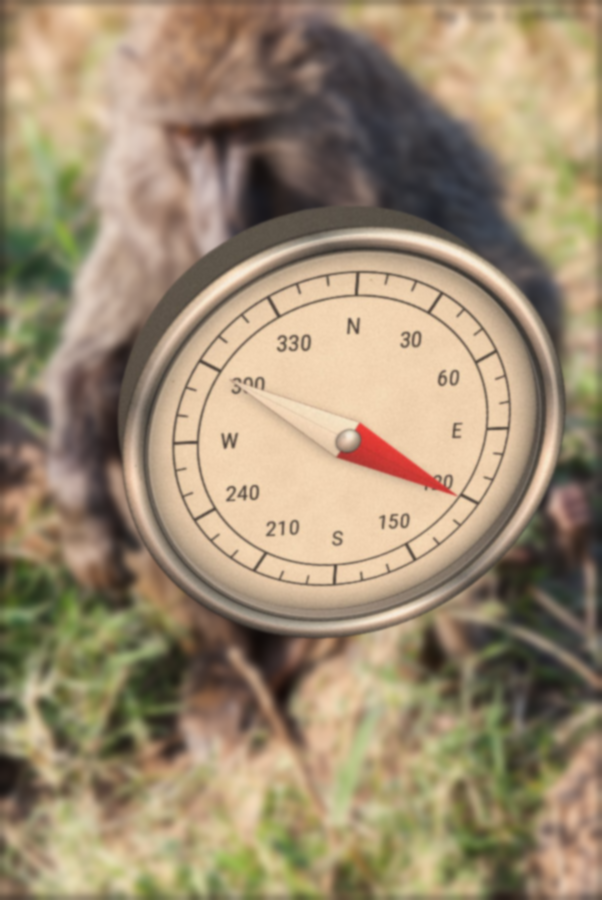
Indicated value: 120 °
